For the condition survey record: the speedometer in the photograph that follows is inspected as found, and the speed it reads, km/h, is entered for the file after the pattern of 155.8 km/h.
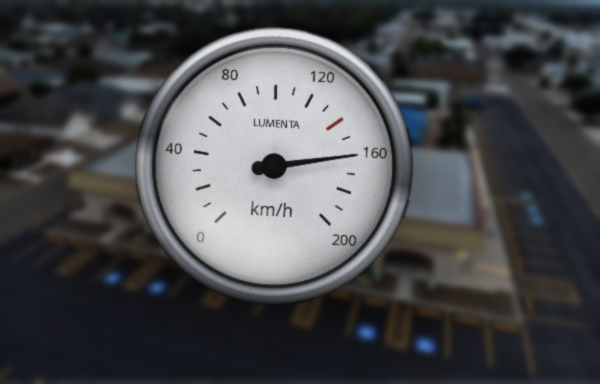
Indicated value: 160 km/h
